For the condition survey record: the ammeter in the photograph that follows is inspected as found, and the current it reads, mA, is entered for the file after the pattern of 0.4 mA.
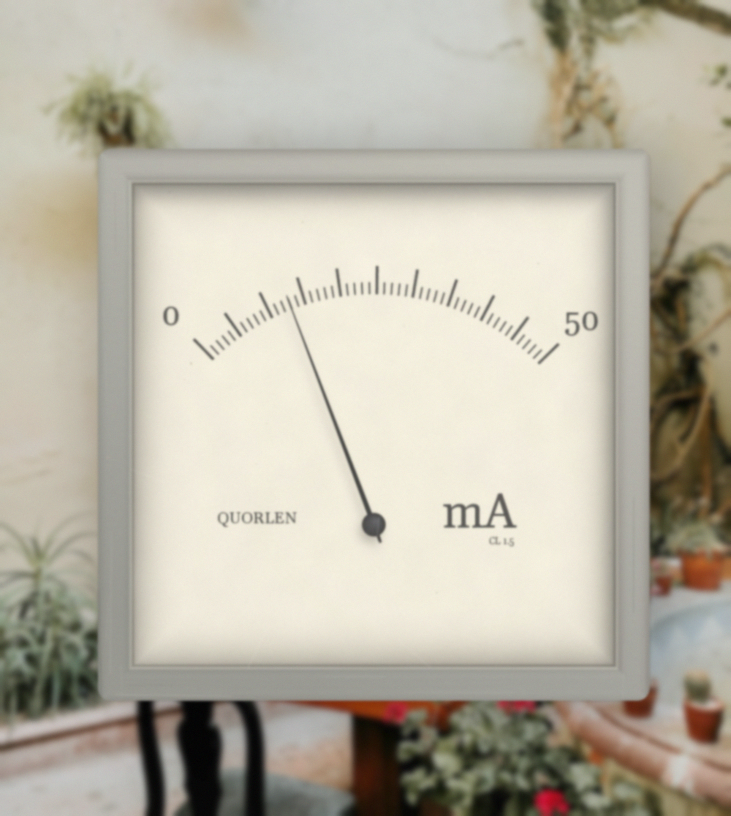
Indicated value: 13 mA
